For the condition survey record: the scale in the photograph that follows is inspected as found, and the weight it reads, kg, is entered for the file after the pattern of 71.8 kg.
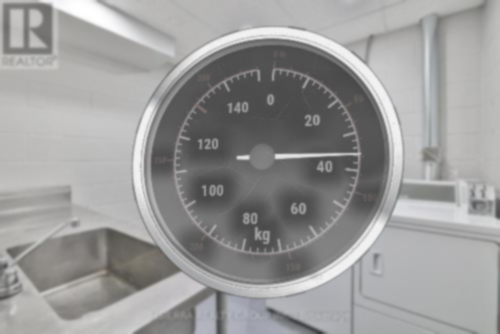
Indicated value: 36 kg
